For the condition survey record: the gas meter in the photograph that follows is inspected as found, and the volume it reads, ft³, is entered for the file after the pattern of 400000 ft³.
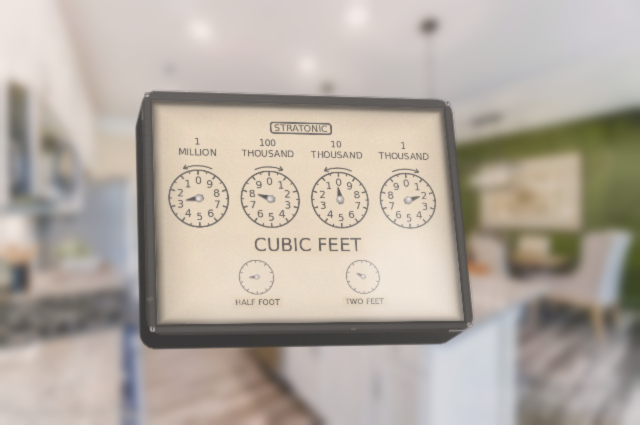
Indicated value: 280200 ft³
